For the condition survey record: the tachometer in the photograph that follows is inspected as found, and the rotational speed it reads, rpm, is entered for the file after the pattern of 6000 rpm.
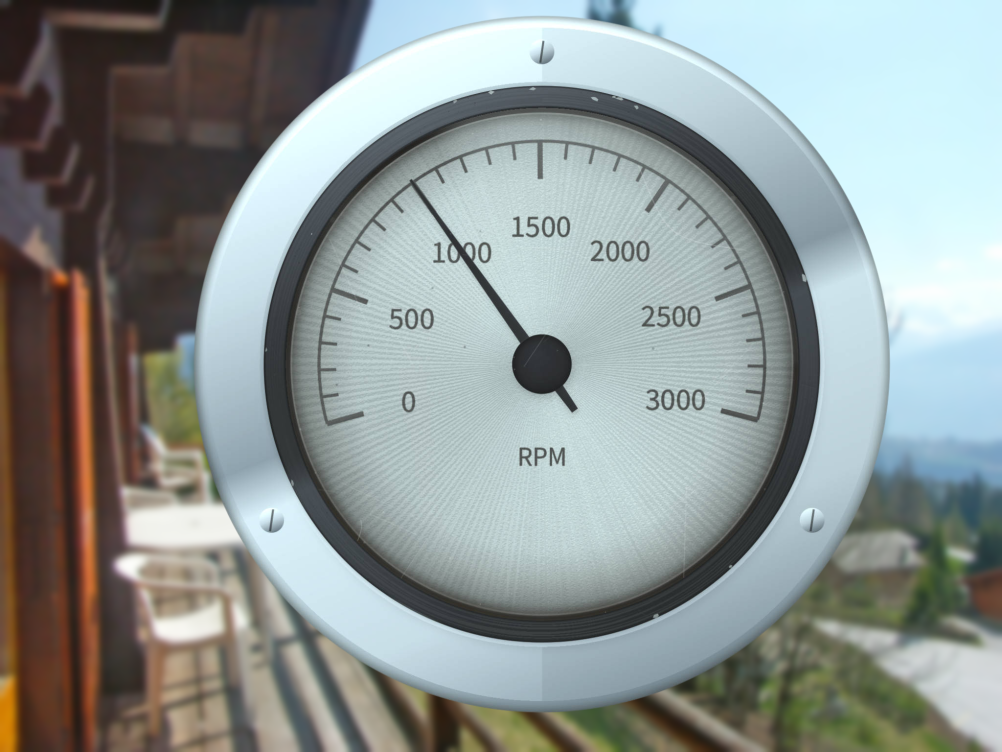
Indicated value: 1000 rpm
